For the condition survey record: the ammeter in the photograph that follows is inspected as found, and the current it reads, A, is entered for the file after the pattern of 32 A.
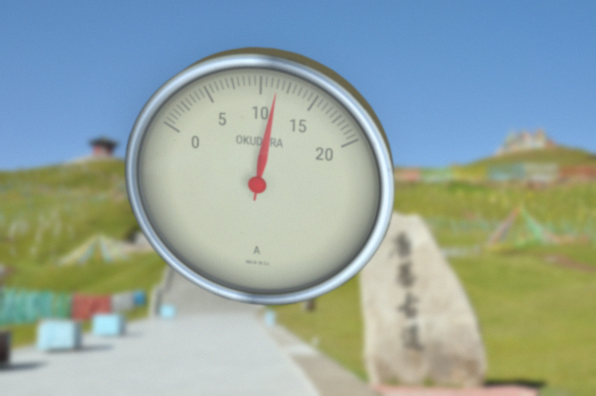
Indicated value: 11.5 A
